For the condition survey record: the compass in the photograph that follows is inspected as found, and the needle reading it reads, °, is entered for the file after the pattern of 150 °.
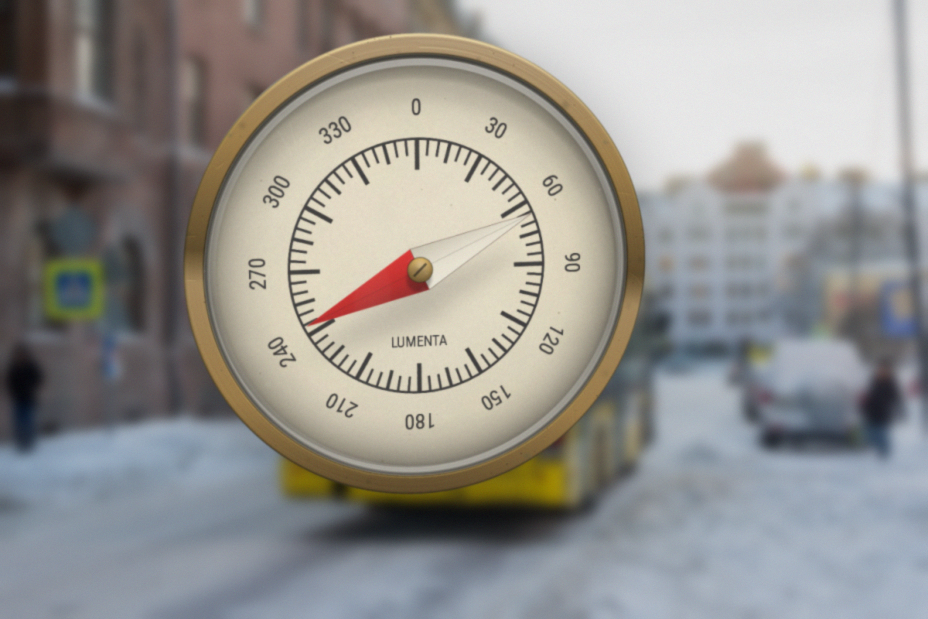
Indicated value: 245 °
